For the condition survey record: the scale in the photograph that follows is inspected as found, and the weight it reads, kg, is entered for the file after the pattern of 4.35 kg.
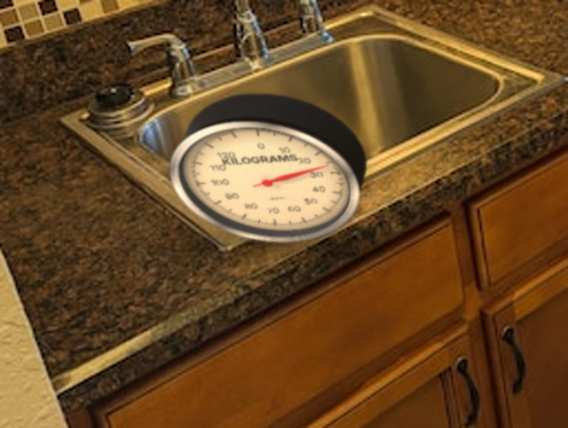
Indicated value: 25 kg
